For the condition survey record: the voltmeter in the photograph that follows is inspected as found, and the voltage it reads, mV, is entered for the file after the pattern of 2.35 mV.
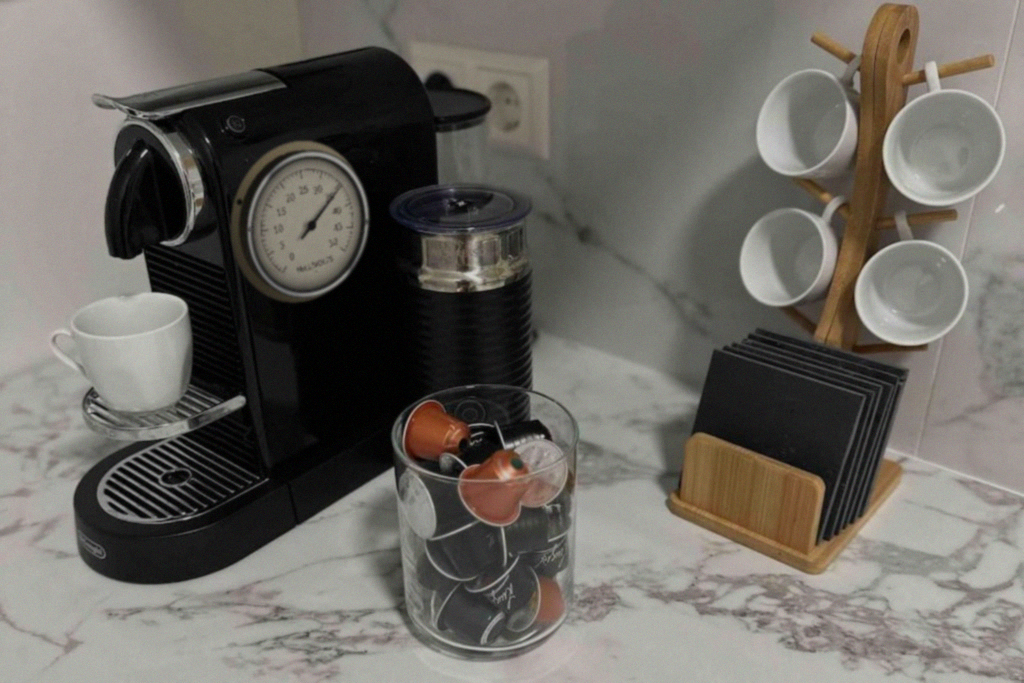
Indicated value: 35 mV
